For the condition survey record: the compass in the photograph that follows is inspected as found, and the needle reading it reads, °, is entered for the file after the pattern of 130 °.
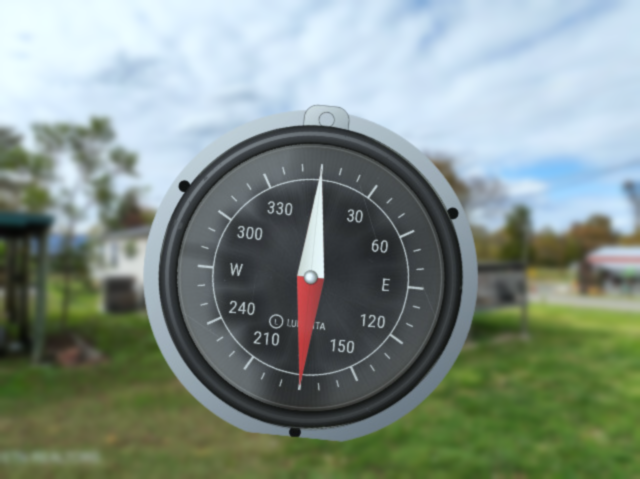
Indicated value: 180 °
